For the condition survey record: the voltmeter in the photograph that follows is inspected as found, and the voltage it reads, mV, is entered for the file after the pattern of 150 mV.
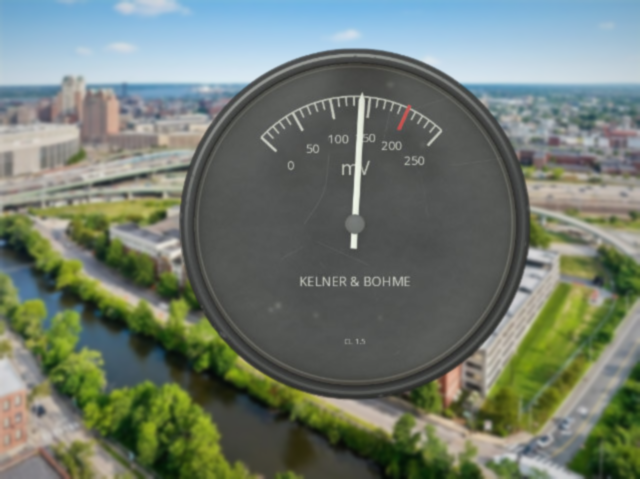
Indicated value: 140 mV
